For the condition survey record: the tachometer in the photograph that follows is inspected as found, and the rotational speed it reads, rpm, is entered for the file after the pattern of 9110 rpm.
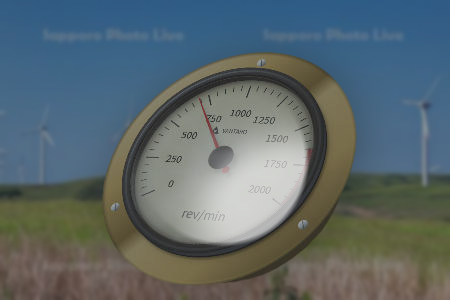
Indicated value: 700 rpm
